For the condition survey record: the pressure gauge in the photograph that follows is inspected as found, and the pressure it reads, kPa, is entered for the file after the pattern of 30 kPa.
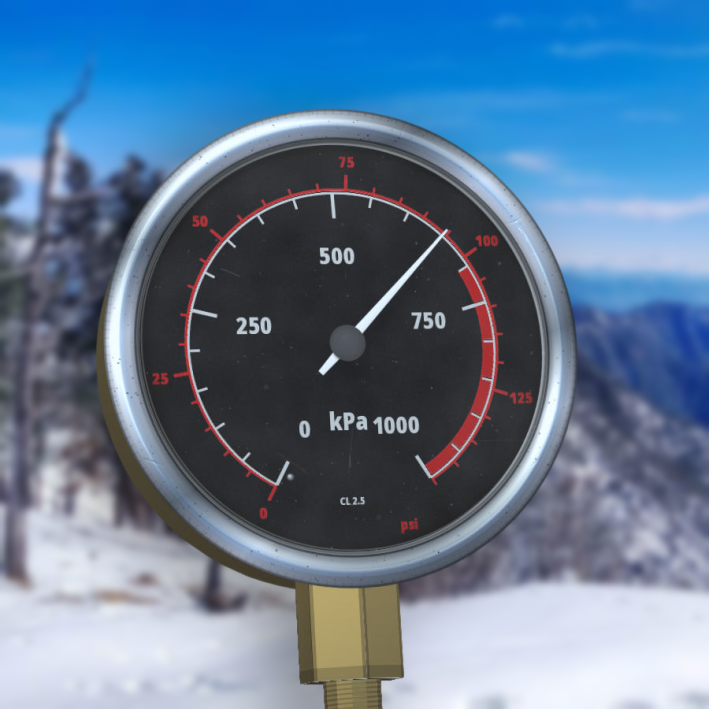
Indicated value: 650 kPa
